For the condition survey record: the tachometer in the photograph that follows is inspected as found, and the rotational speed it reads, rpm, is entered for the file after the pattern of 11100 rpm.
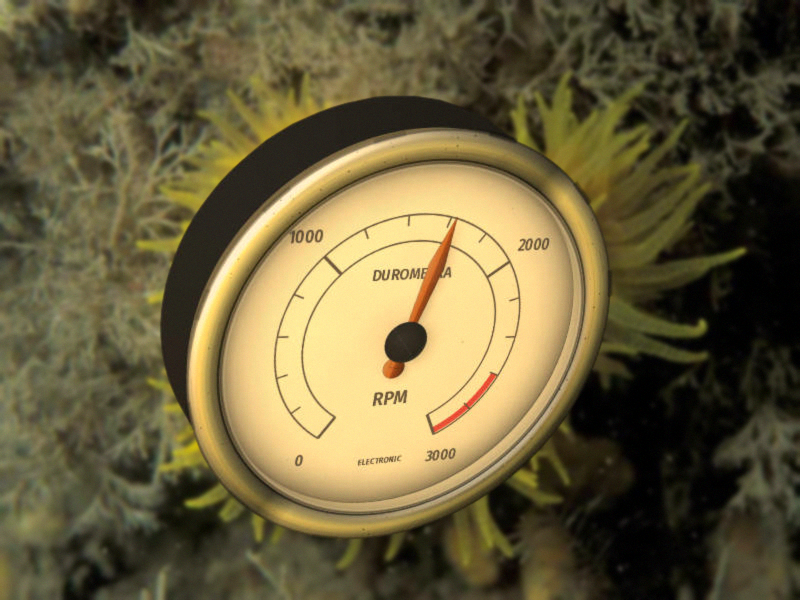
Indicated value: 1600 rpm
